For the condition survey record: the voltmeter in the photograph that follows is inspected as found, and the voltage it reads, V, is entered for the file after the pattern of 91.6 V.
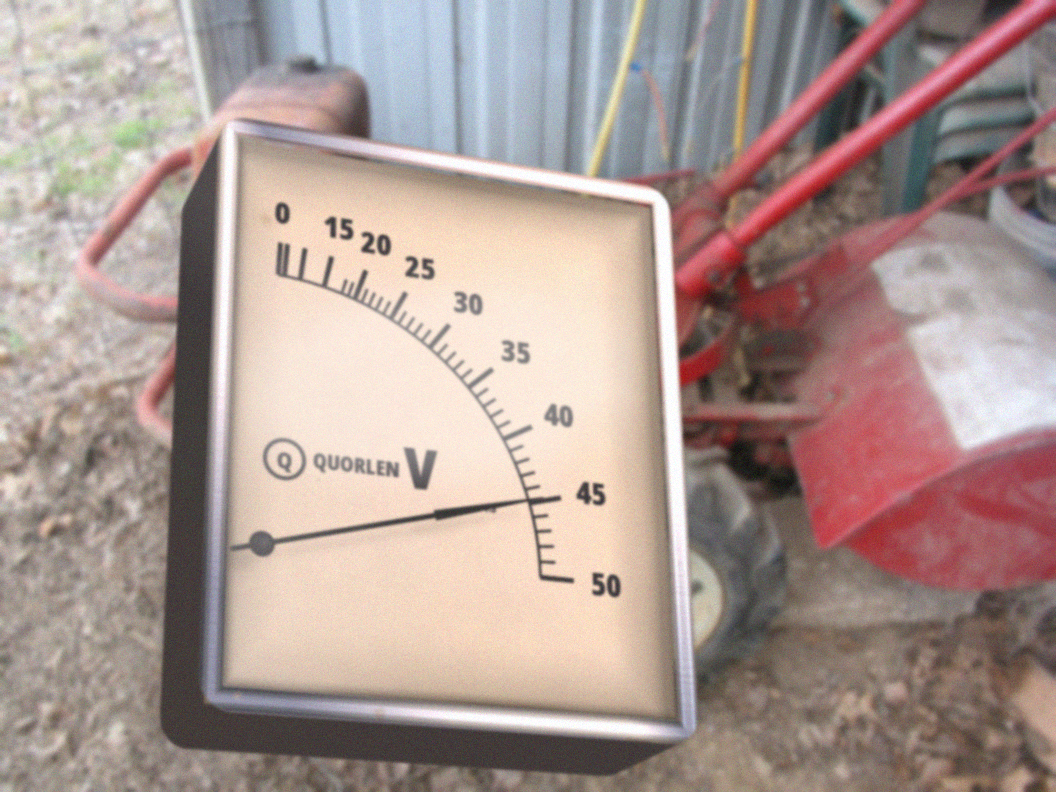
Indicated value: 45 V
